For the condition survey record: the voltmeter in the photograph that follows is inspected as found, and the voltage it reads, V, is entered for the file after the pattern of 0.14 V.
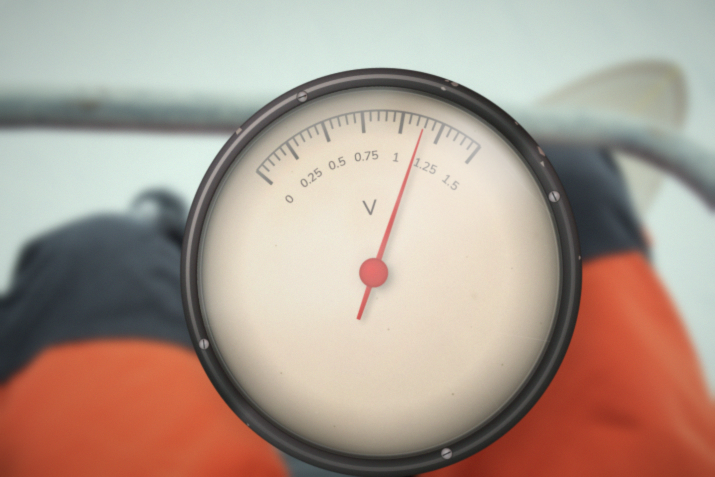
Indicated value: 1.15 V
